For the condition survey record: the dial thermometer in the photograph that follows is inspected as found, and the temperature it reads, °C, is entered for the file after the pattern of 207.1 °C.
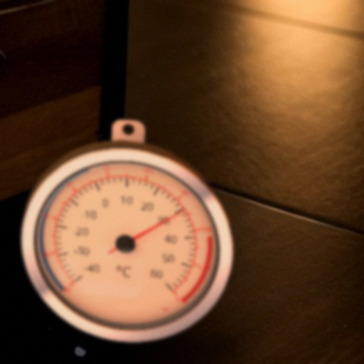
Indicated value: 30 °C
